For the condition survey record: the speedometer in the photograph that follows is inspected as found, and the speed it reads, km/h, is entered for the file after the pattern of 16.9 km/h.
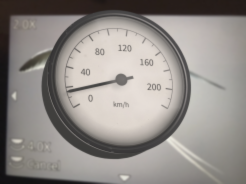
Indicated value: 15 km/h
